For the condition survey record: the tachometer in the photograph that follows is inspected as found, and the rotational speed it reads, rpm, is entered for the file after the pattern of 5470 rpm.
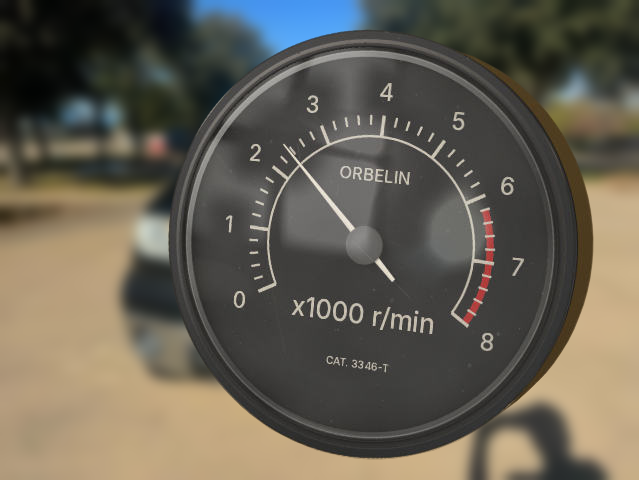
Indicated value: 2400 rpm
